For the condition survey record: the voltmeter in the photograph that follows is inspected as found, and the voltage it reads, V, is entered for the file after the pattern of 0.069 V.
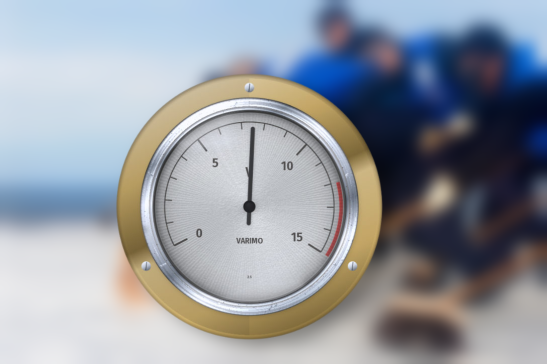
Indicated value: 7.5 V
